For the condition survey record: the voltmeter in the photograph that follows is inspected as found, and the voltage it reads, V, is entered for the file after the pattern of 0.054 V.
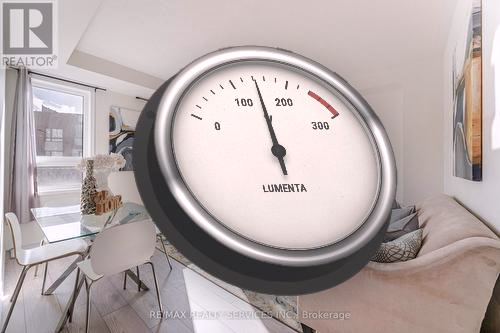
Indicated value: 140 V
